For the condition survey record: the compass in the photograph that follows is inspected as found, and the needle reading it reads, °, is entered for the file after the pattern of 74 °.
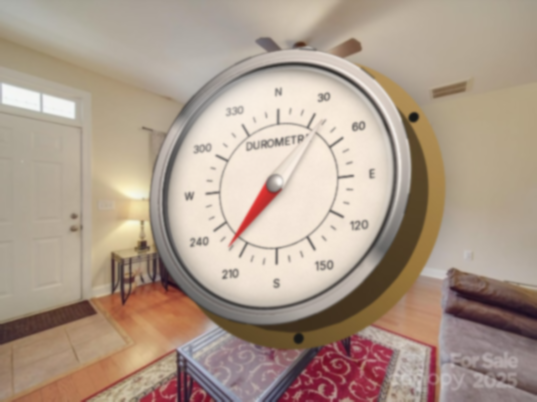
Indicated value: 220 °
